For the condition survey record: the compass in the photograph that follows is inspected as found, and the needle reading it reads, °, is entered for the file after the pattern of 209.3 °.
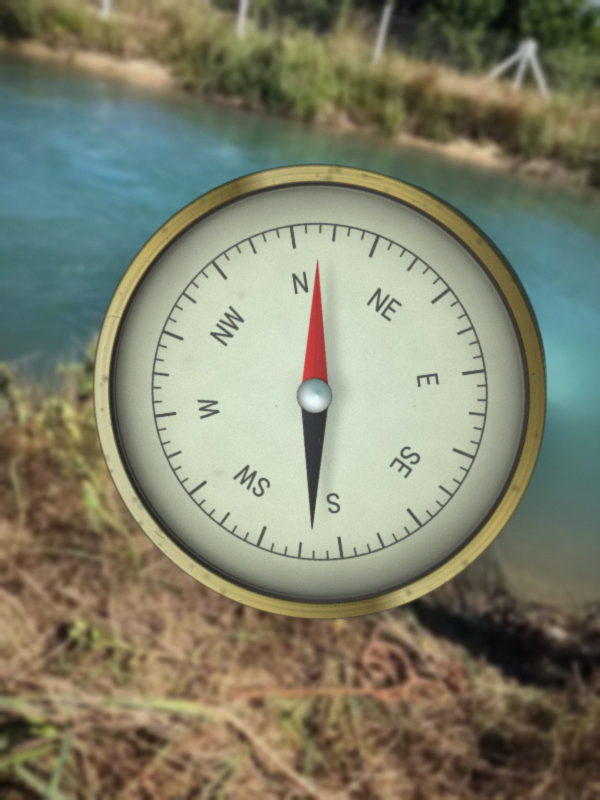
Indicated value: 10 °
